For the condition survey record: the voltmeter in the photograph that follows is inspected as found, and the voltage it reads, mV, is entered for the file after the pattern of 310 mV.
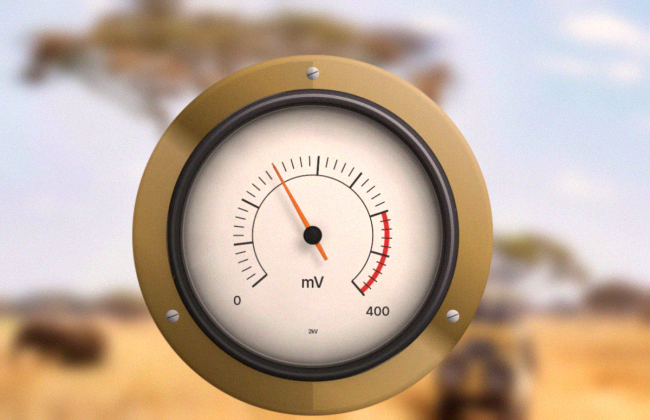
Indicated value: 150 mV
